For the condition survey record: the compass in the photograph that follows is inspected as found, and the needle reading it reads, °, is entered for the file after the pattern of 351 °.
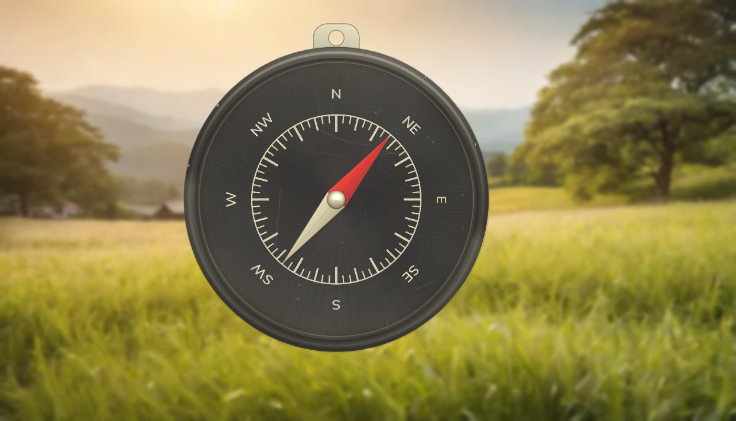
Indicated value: 40 °
